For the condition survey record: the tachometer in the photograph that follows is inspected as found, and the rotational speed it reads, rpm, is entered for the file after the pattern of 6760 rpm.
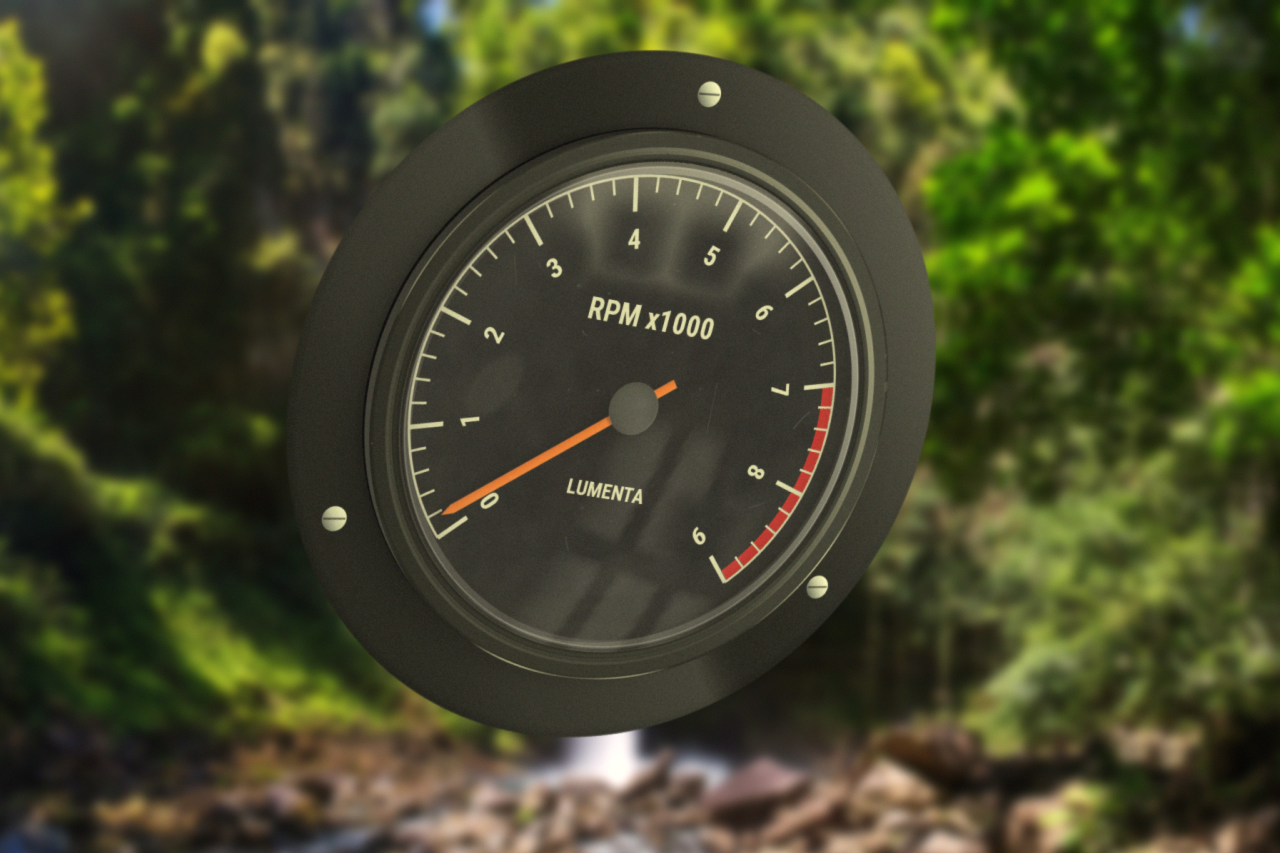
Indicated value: 200 rpm
